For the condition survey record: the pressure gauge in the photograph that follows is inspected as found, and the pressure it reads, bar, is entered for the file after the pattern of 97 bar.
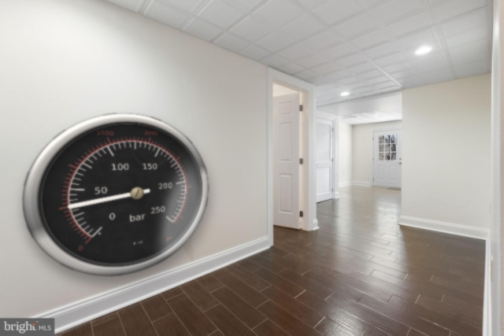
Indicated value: 35 bar
